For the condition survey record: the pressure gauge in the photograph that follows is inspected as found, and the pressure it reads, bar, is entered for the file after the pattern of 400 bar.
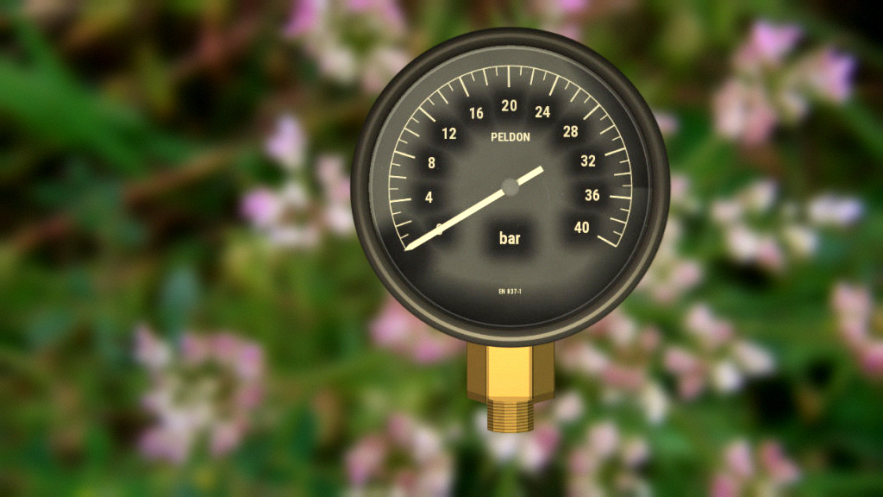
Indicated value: 0 bar
